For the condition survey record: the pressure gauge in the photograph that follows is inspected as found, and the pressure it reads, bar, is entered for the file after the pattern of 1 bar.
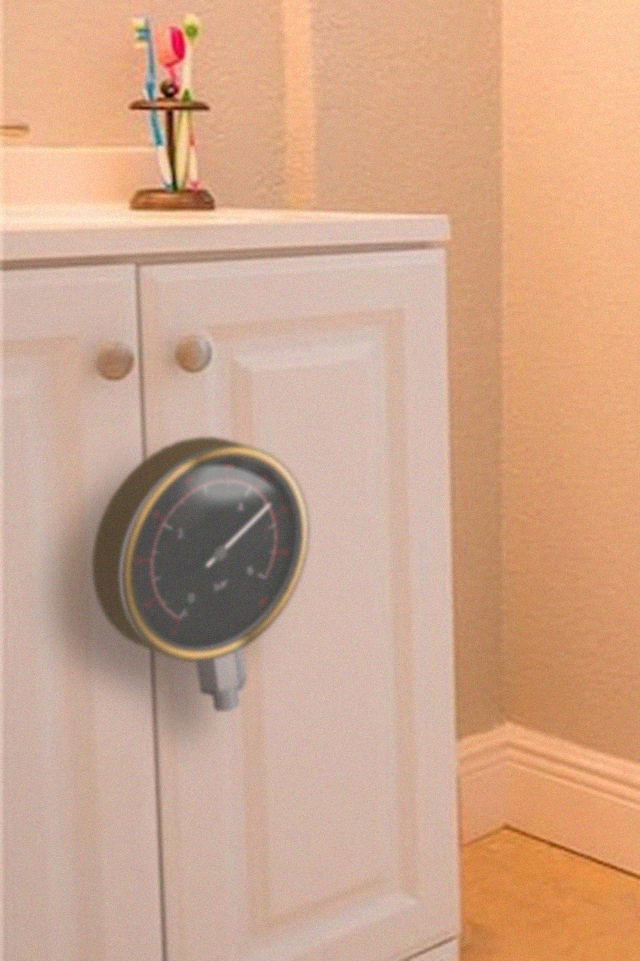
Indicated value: 4.5 bar
